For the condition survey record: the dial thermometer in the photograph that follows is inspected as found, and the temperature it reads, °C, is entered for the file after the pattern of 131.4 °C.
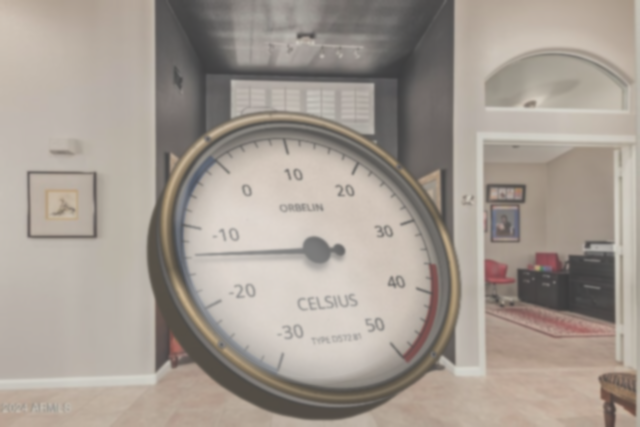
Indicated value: -14 °C
